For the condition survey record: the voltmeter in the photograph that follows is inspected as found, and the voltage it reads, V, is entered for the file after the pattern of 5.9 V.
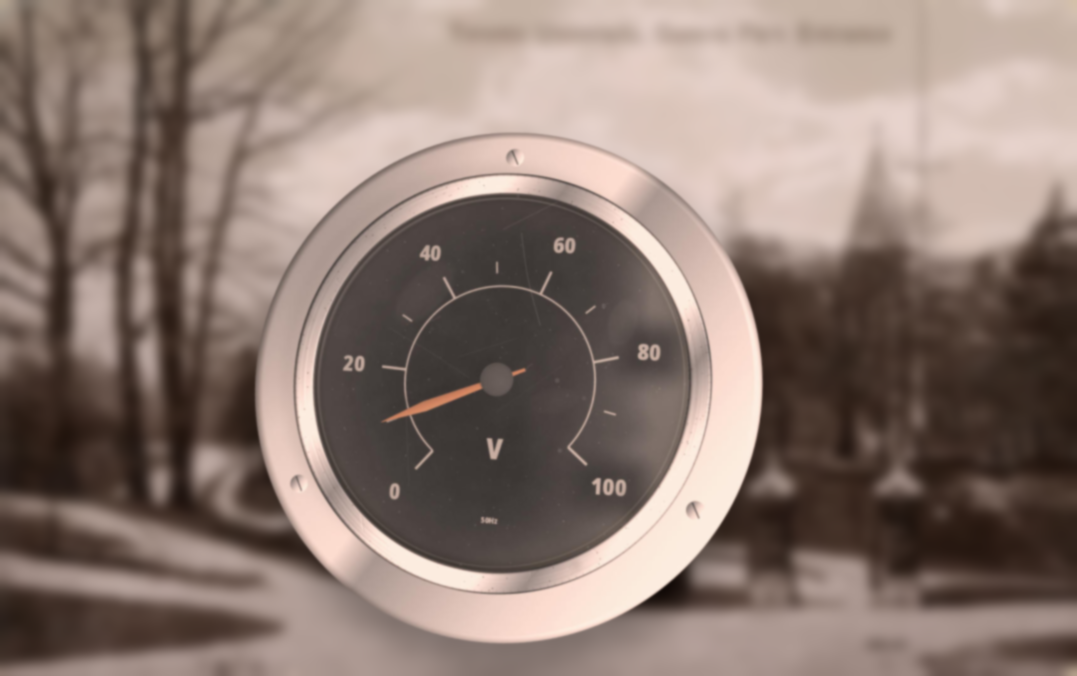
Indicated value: 10 V
